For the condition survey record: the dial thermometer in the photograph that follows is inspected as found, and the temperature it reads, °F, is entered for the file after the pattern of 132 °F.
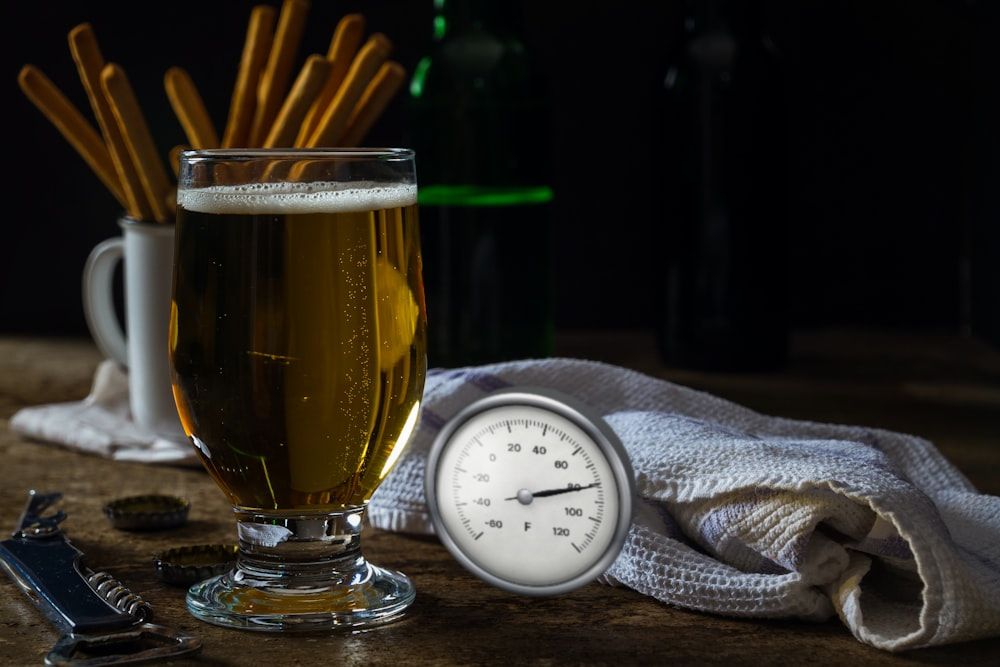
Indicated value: 80 °F
